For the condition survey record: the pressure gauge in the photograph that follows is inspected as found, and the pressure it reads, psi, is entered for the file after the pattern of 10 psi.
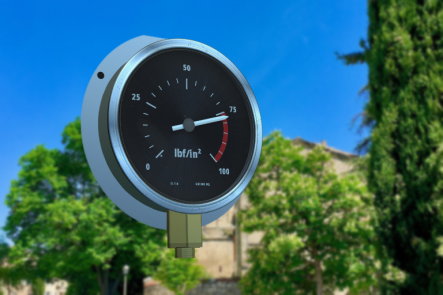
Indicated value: 77.5 psi
